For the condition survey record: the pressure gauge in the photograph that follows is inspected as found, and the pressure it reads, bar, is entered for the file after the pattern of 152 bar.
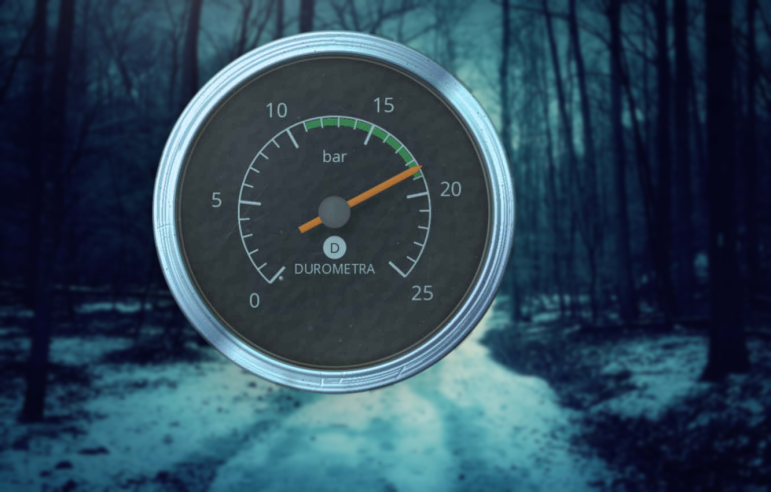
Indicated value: 18.5 bar
